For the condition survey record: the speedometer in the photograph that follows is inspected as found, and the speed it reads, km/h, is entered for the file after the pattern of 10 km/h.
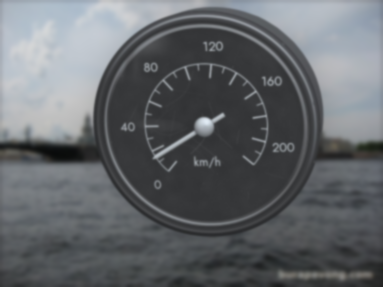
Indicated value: 15 km/h
